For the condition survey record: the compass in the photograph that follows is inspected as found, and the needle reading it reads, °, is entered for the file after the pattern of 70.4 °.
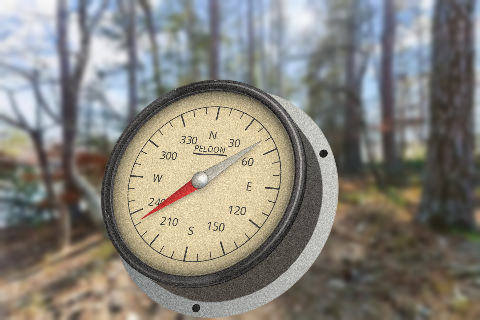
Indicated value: 230 °
